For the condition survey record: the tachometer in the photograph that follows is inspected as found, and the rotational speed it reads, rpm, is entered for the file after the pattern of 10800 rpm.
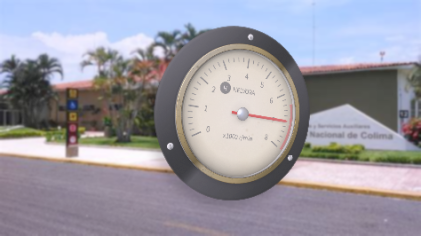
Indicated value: 7000 rpm
